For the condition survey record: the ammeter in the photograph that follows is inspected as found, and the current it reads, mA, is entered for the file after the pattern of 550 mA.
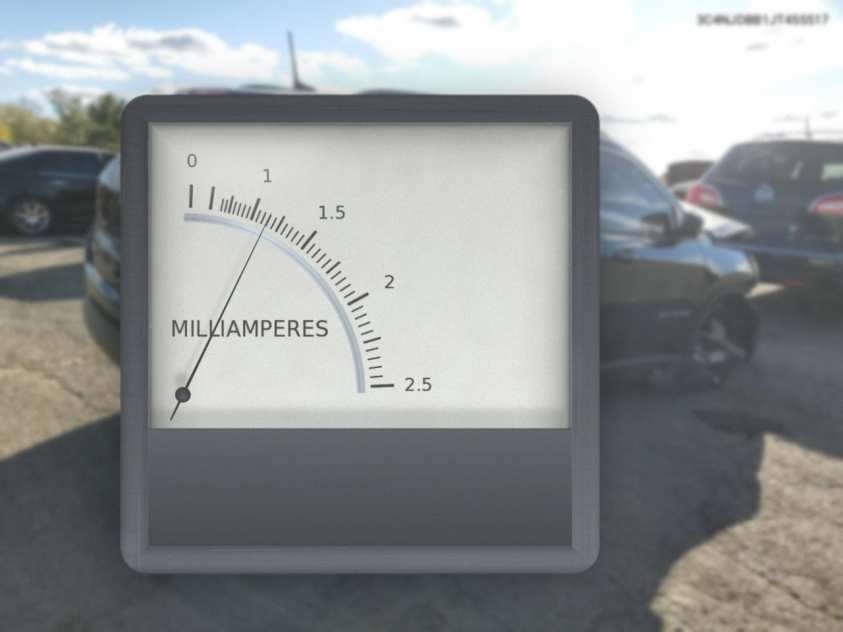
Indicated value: 1.15 mA
